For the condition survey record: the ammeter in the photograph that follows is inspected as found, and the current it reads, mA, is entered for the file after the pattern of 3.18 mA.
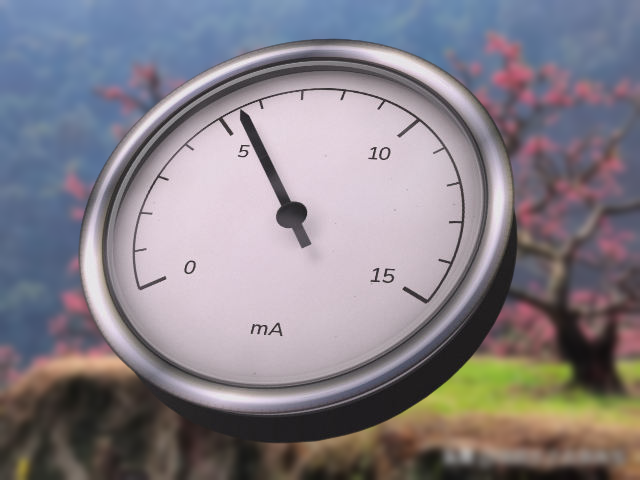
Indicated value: 5.5 mA
